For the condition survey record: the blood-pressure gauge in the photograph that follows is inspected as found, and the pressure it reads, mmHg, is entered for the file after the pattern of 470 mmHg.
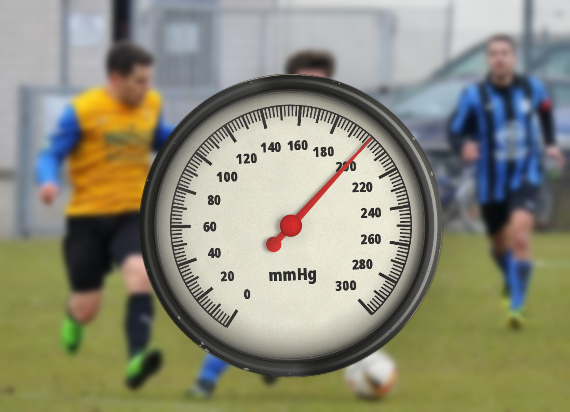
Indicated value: 200 mmHg
